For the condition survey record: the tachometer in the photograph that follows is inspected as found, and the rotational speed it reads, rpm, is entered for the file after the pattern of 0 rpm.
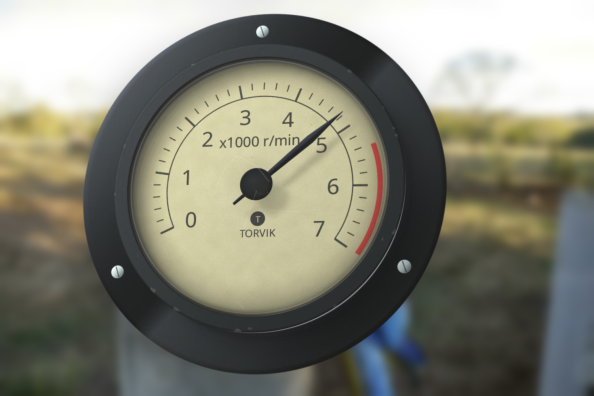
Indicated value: 4800 rpm
